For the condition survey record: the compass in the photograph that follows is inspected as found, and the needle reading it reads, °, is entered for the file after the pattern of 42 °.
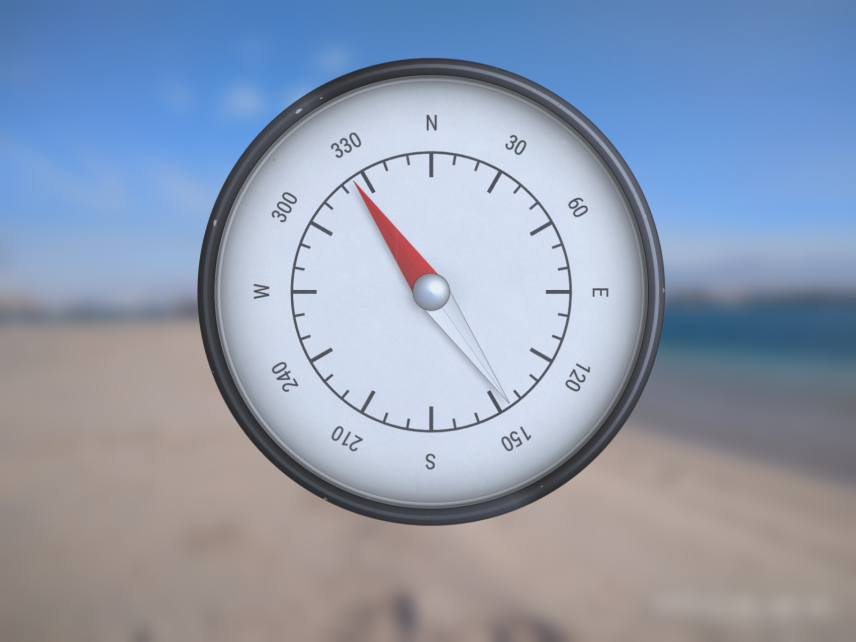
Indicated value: 325 °
